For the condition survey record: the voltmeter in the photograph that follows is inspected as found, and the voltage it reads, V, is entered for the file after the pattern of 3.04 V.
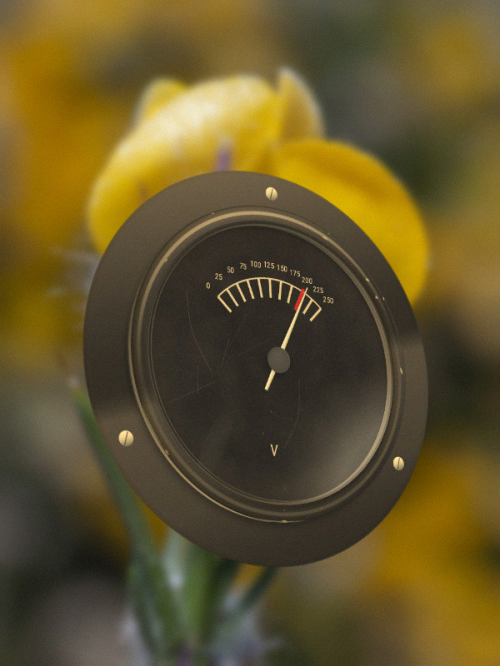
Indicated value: 200 V
